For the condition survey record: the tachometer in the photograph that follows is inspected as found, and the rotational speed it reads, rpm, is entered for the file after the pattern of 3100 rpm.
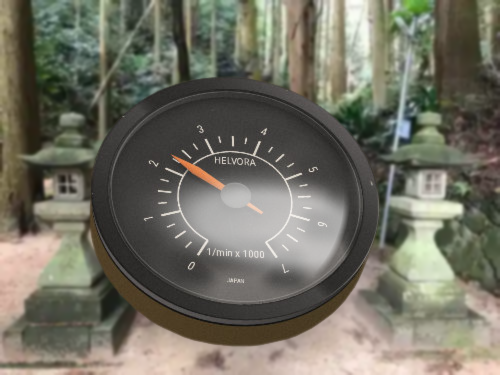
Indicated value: 2250 rpm
